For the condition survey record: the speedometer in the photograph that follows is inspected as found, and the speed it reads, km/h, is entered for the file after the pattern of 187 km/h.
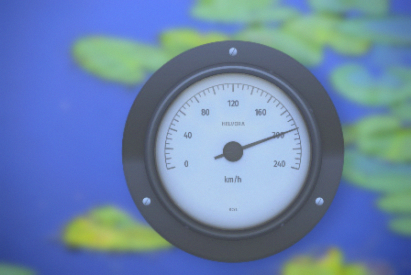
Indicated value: 200 km/h
